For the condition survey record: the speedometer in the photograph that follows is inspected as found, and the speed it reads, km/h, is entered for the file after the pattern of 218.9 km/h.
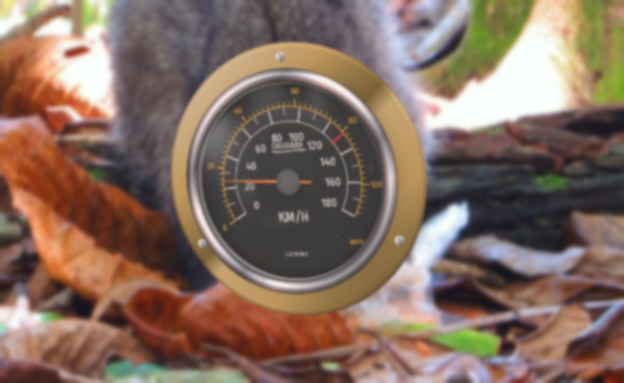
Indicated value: 25 km/h
